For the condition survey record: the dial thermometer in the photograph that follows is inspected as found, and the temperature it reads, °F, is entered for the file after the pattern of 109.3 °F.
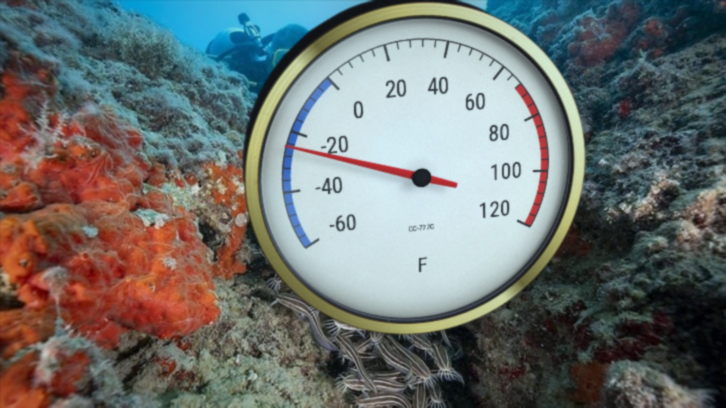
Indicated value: -24 °F
